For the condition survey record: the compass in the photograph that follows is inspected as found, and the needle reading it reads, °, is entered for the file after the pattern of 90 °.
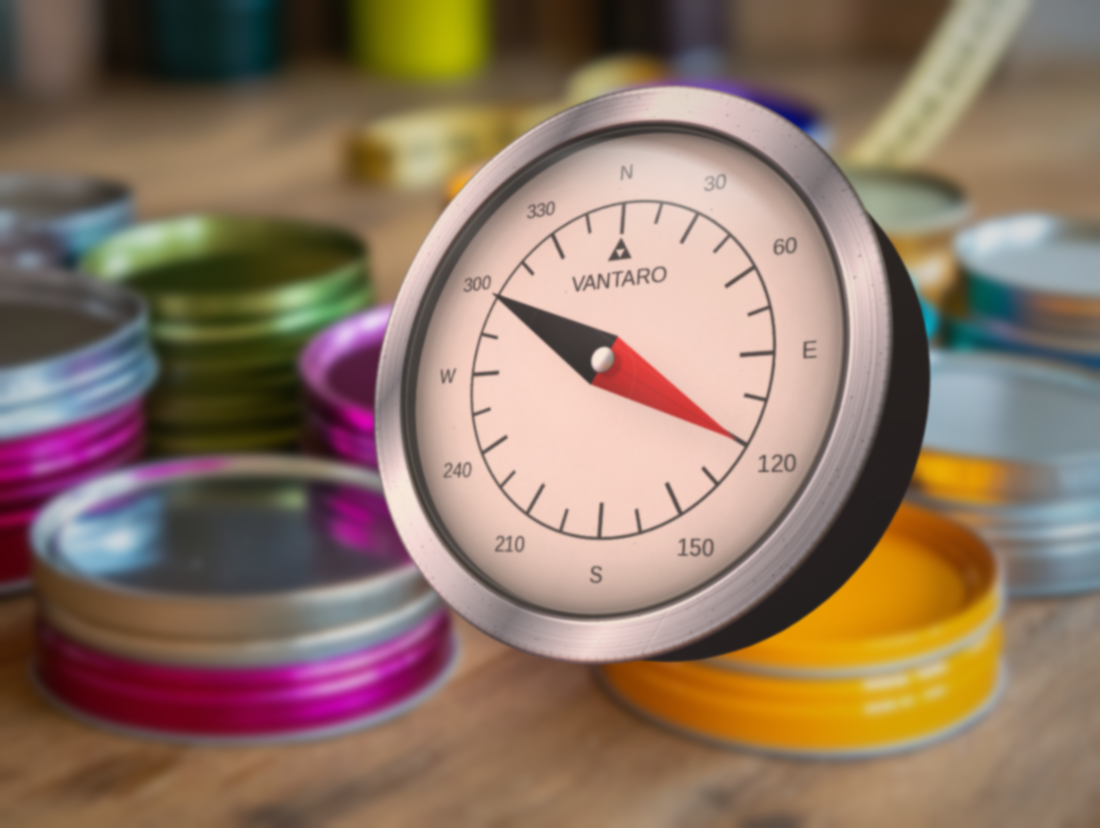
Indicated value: 120 °
